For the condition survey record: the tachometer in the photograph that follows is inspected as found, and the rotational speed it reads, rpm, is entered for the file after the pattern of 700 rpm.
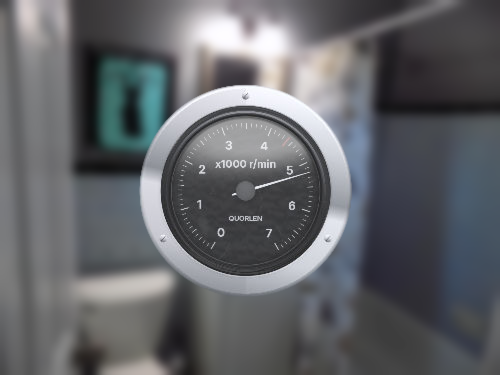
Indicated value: 5200 rpm
